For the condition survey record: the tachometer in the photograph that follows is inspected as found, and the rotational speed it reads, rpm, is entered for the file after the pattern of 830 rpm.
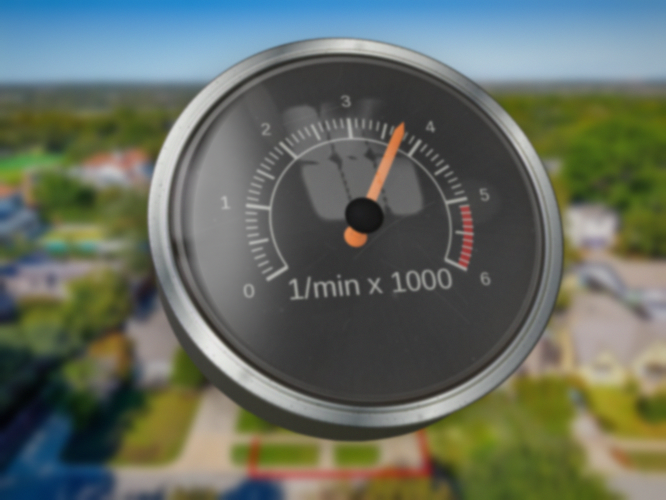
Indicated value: 3700 rpm
